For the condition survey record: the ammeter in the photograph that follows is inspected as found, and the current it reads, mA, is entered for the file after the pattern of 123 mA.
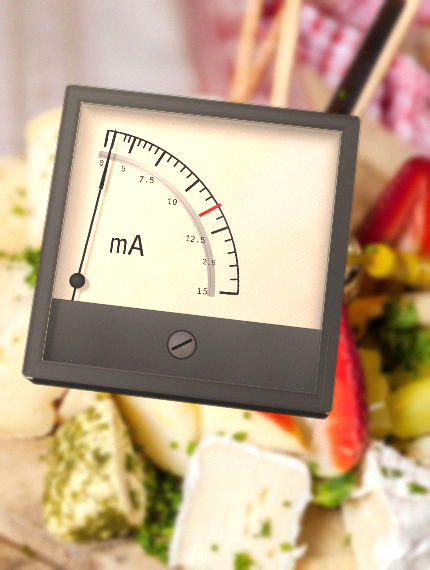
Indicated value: 2.5 mA
